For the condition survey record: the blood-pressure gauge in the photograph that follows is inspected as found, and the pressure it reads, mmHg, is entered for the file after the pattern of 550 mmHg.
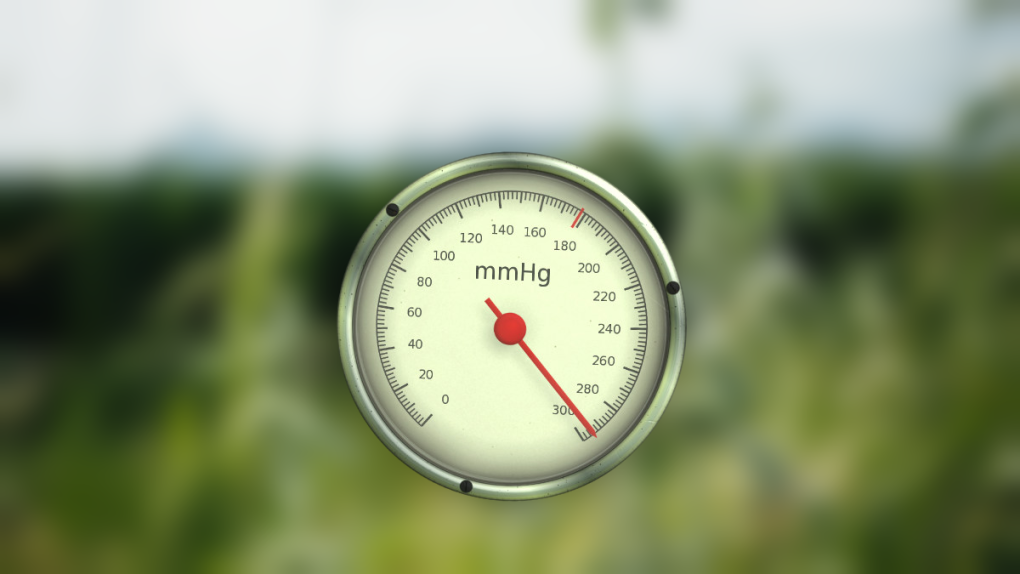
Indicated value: 294 mmHg
